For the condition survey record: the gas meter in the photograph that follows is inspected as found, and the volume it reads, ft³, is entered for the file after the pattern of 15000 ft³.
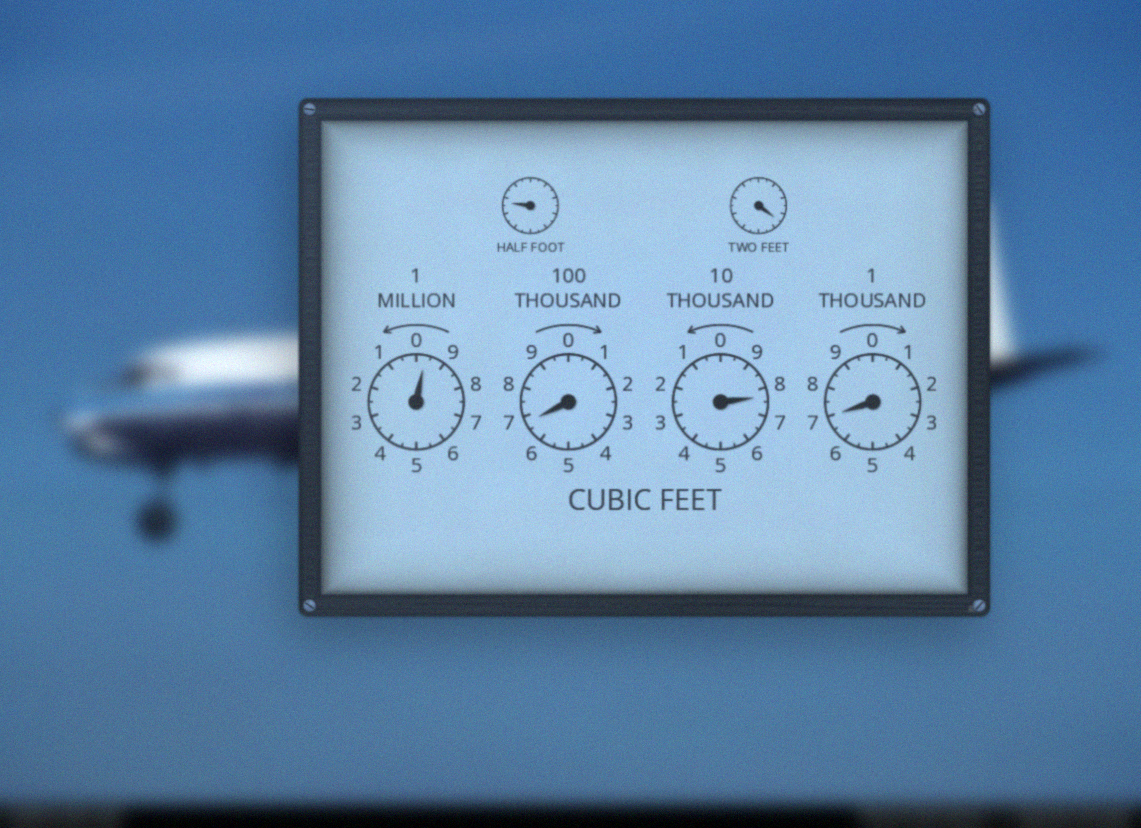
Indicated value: 967700 ft³
